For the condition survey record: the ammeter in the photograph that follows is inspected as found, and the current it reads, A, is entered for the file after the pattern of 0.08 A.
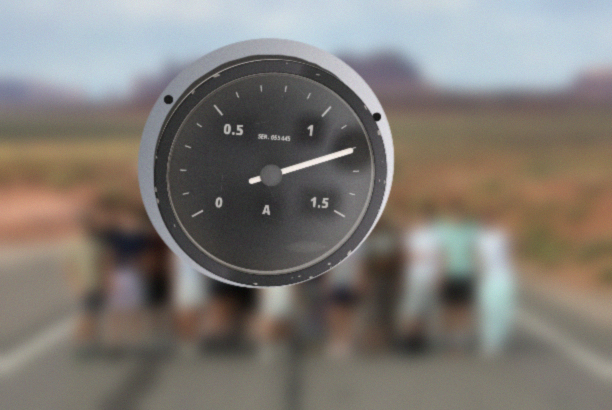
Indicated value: 1.2 A
